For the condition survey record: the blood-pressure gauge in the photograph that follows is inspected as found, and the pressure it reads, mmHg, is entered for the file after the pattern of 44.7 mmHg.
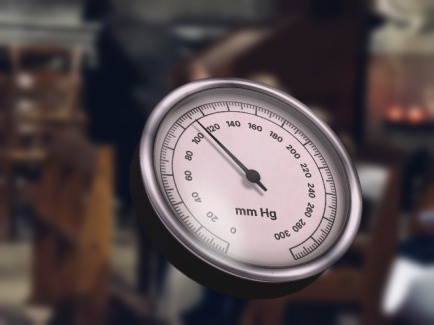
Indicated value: 110 mmHg
